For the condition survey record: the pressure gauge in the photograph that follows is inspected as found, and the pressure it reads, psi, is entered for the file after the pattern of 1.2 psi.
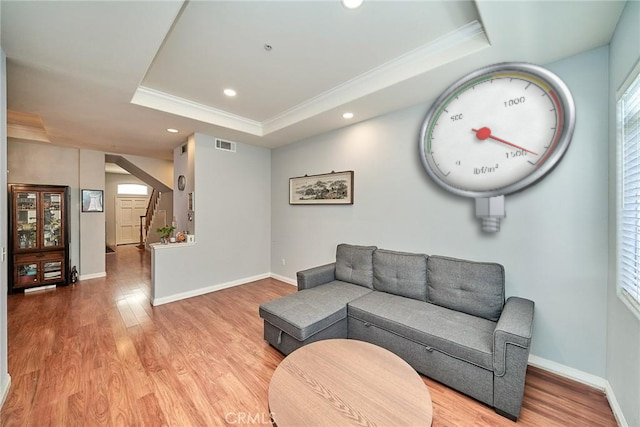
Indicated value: 1450 psi
